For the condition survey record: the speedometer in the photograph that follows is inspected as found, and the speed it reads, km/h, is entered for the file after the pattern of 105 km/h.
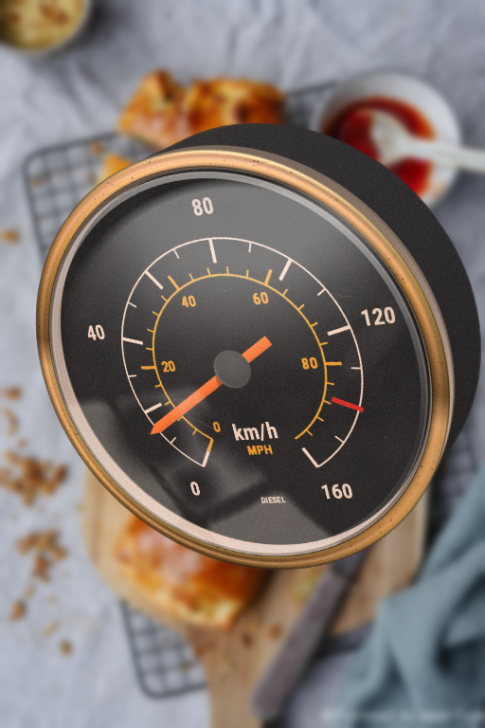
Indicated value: 15 km/h
